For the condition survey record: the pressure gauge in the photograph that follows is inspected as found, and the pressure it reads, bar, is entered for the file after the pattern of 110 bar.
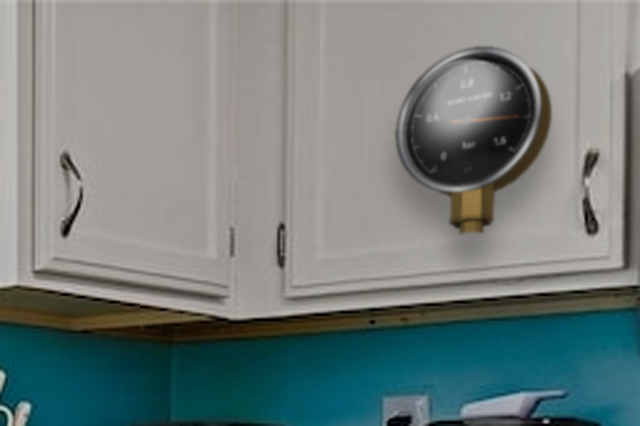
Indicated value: 1.4 bar
